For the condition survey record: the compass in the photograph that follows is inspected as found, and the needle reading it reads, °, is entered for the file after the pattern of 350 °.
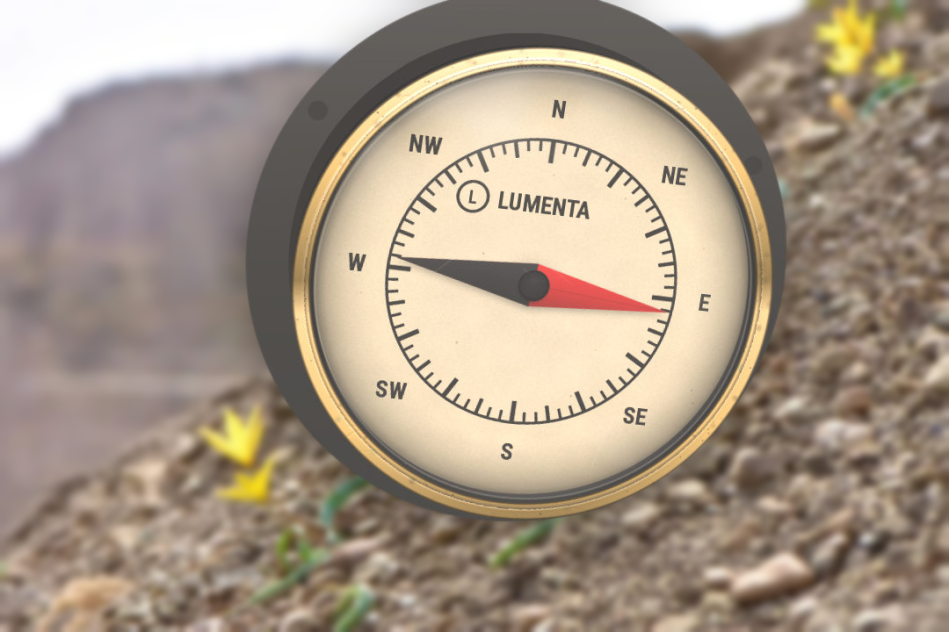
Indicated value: 95 °
